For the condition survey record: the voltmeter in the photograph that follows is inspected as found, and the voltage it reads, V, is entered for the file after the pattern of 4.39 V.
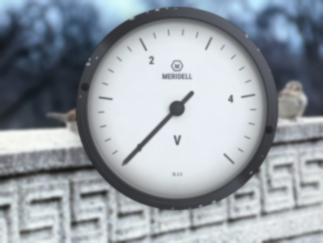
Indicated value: 0 V
